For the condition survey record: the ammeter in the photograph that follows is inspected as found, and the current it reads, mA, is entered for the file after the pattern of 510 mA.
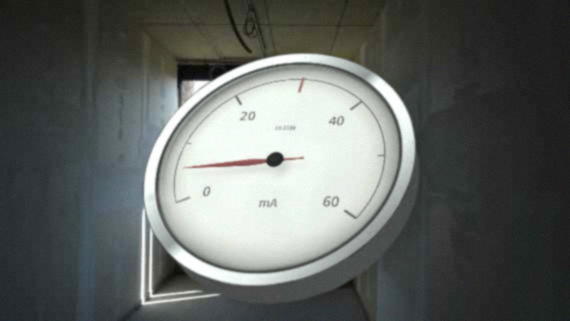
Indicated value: 5 mA
